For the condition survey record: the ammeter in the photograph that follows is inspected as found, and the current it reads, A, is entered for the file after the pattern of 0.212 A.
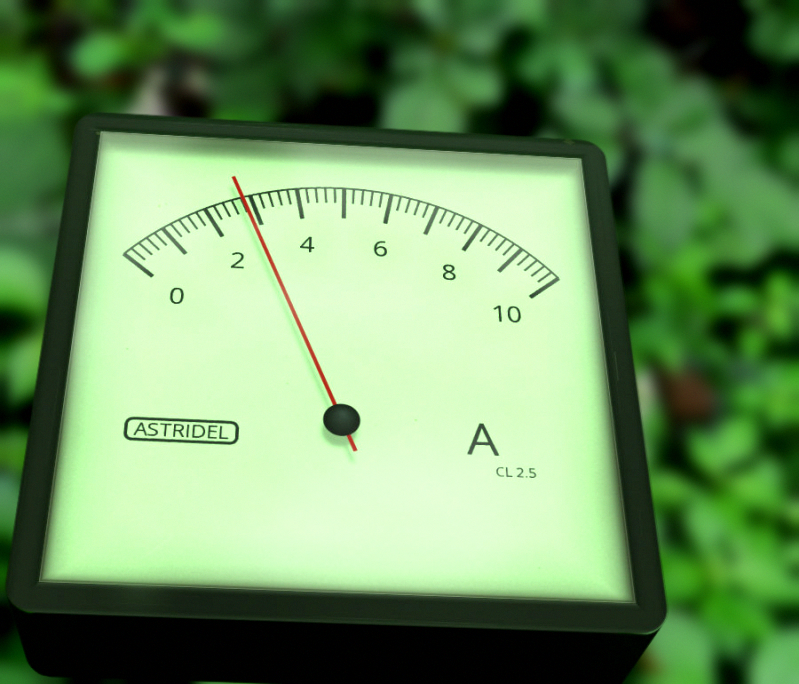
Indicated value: 2.8 A
